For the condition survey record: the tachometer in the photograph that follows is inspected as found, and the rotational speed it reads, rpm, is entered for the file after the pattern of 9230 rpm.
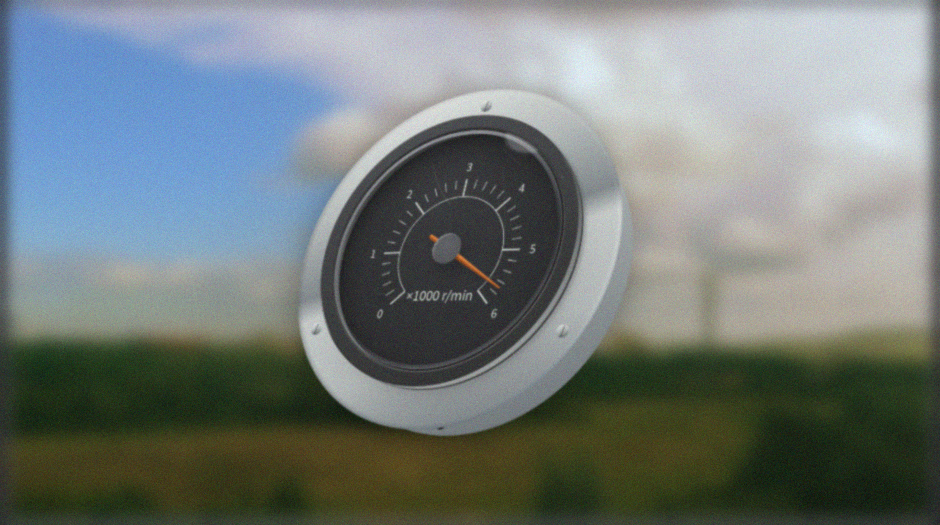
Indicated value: 5700 rpm
